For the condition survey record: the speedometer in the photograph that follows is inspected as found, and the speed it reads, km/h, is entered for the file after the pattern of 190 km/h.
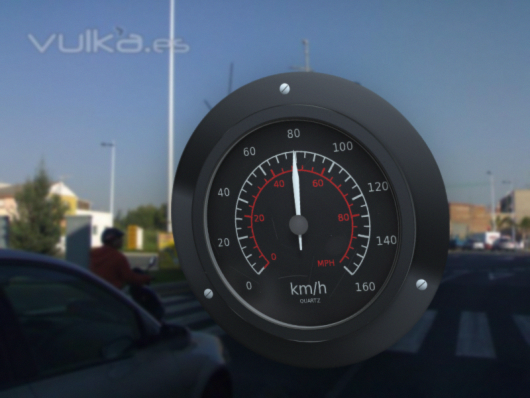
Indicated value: 80 km/h
